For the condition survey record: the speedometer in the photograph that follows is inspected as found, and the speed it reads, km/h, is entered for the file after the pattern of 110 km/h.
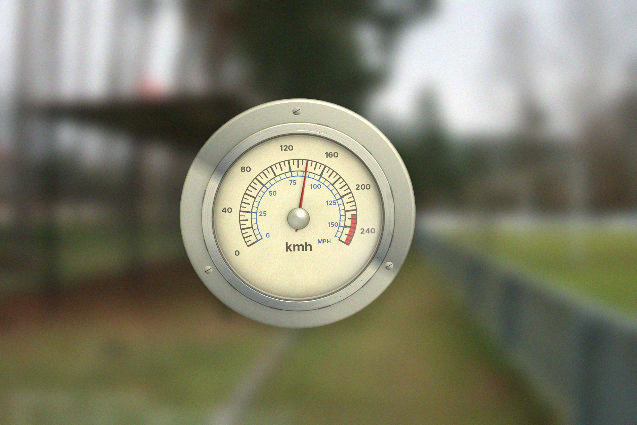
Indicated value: 140 km/h
